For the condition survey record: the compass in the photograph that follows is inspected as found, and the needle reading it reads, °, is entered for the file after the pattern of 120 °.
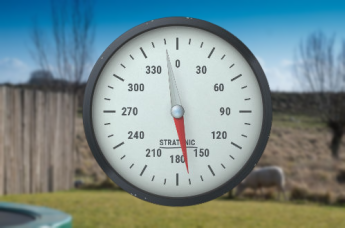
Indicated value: 170 °
